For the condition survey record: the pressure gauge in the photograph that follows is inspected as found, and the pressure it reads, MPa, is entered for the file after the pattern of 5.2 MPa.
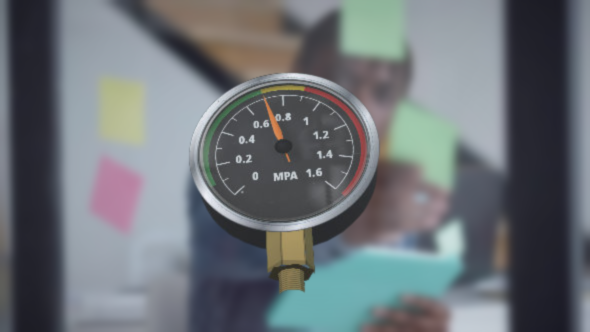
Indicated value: 0.7 MPa
